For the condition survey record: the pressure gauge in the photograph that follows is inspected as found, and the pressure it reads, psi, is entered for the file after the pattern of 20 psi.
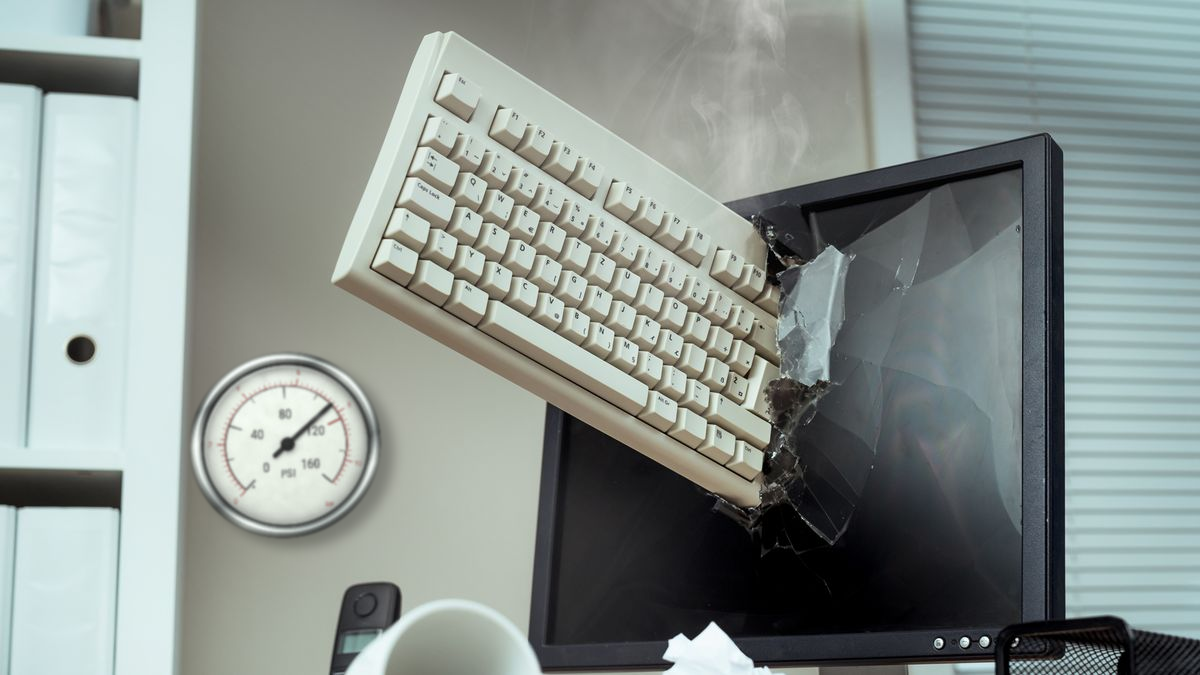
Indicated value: 110 psi
